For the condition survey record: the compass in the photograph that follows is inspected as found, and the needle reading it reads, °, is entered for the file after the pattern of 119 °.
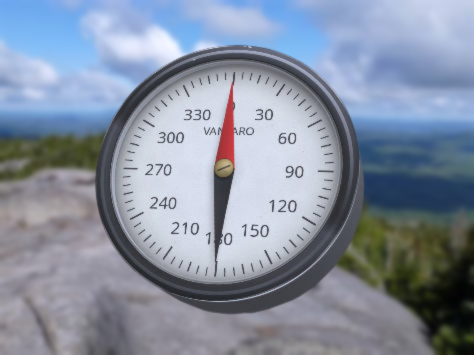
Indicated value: 0 °
